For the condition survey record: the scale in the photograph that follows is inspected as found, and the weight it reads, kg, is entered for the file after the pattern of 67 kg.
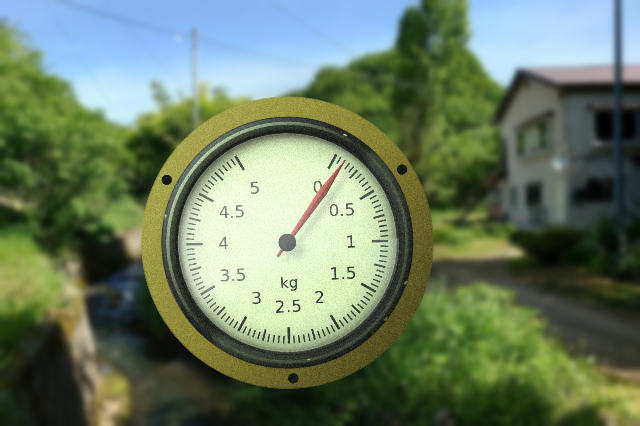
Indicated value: 0.1 kg
